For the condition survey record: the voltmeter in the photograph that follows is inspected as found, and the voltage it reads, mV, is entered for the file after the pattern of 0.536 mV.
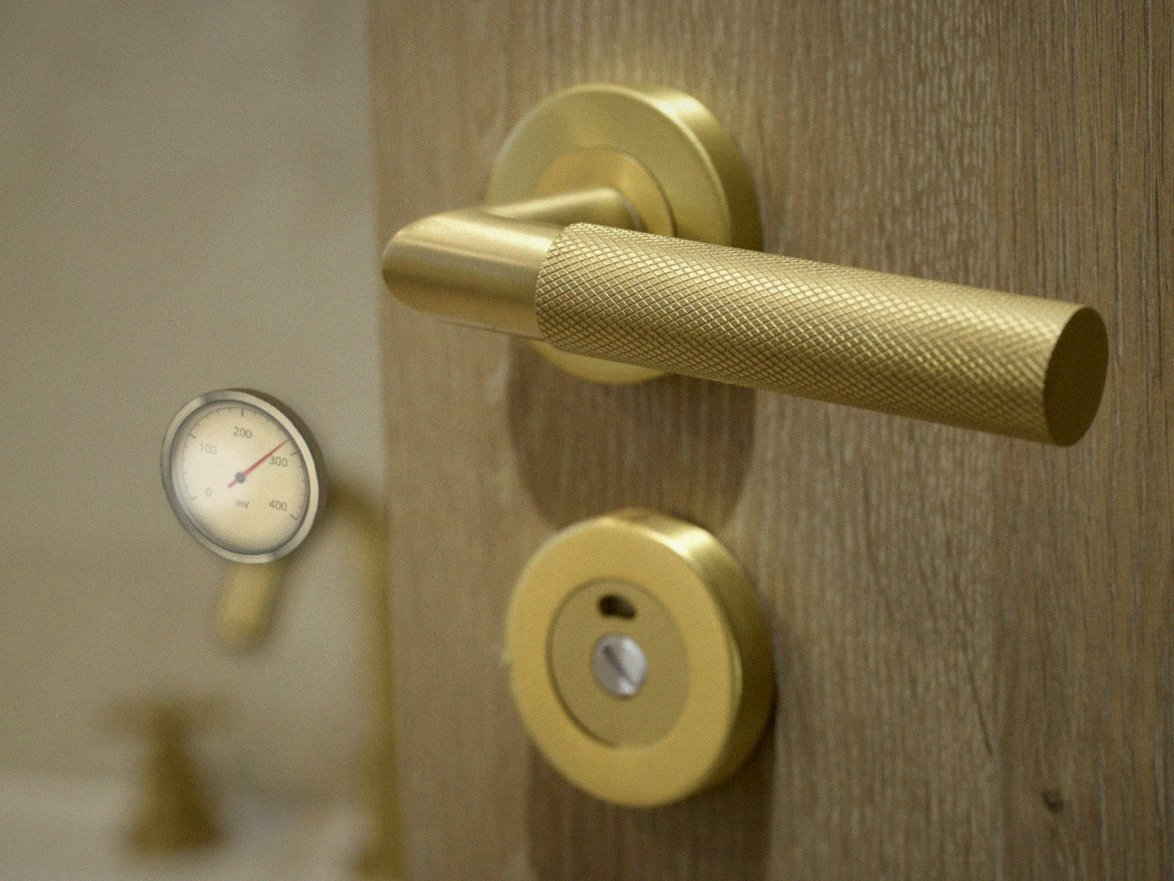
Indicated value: 280 mV
